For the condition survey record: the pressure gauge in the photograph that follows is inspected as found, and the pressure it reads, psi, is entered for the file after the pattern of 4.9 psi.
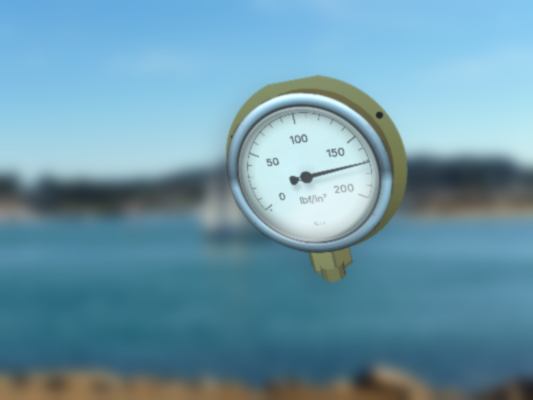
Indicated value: 170 psi
